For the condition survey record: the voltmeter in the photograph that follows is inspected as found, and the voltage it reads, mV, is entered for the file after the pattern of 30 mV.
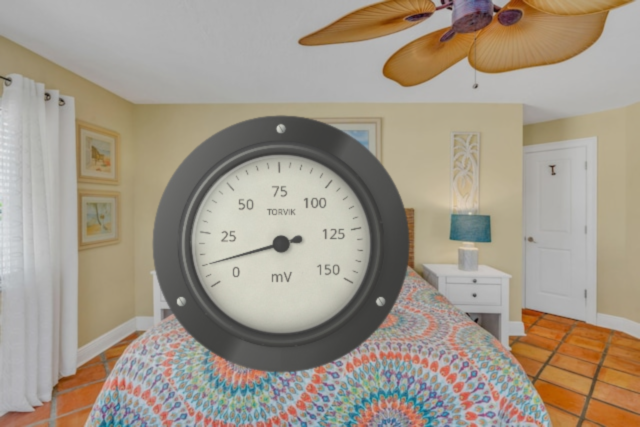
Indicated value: 10 mV
